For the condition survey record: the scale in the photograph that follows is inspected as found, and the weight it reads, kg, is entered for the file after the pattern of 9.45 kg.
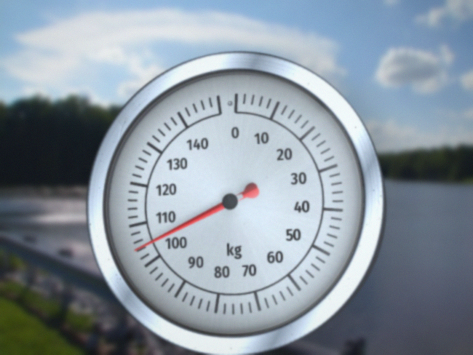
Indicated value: 104 kg
